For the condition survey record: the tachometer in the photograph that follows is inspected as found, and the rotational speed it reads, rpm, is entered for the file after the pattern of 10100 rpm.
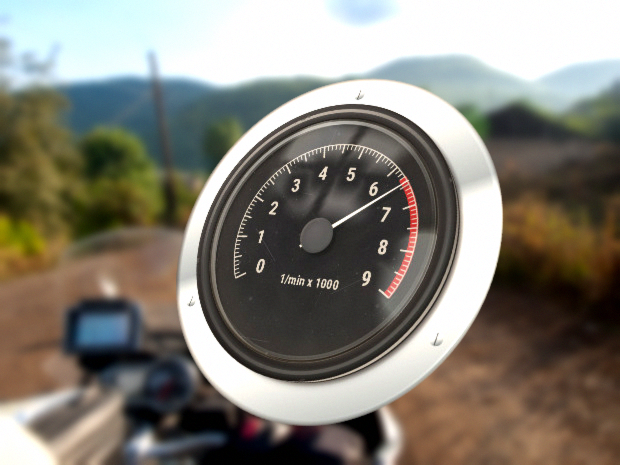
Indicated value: 6500 rpm
